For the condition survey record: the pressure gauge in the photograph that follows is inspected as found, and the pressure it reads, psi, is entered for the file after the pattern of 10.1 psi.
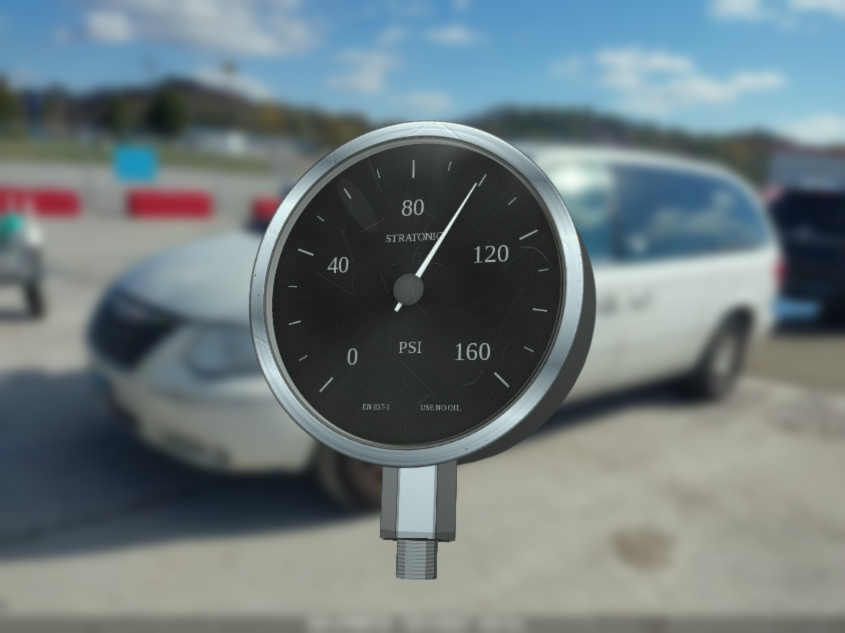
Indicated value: 100 psi
